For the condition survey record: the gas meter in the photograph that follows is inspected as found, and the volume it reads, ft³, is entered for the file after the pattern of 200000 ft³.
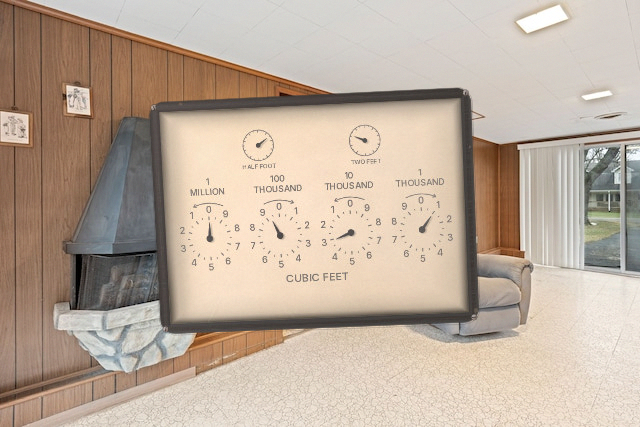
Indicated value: 993100 ft³
